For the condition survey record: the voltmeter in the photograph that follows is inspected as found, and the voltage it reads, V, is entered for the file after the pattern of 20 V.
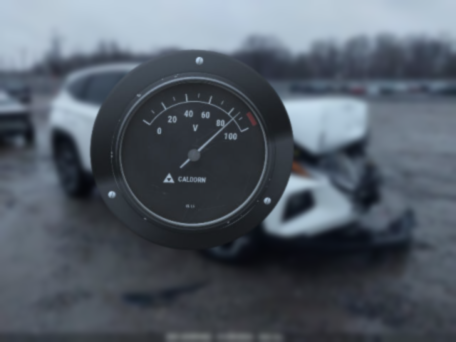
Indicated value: 85 V
